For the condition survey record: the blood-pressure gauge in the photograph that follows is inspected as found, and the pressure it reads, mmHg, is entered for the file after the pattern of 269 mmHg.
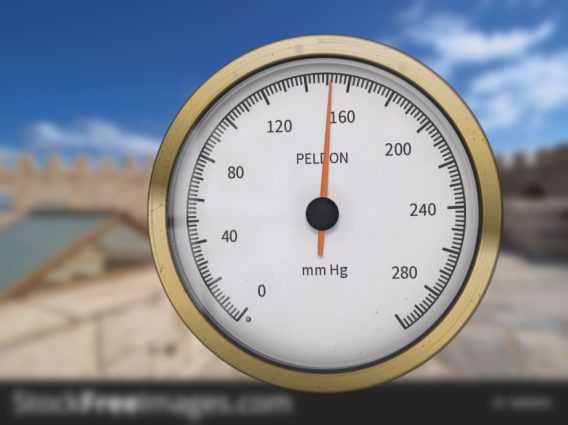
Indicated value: 152 mmHg
